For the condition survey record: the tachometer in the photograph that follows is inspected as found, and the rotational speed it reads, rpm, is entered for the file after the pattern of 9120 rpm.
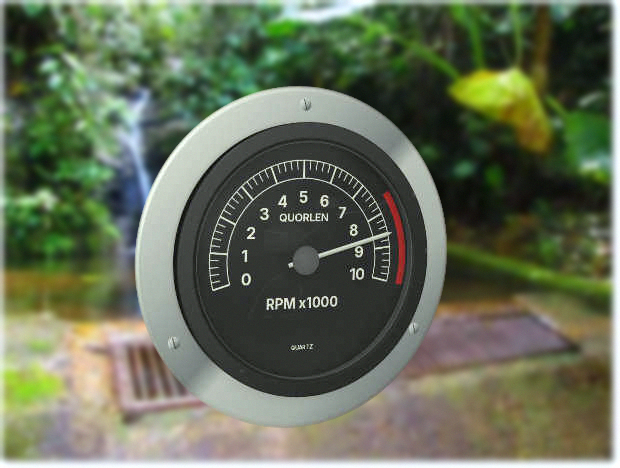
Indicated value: 8600 rpm
